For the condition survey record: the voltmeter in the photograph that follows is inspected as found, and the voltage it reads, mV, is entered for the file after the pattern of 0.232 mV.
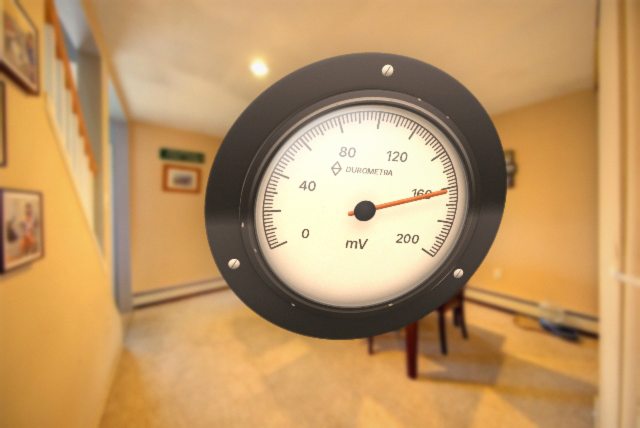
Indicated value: 160 mV
